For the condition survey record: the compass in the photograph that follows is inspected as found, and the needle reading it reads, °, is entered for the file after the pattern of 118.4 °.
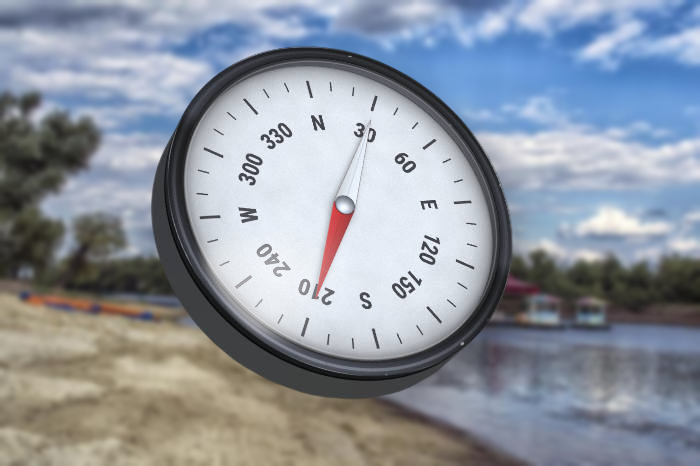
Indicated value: 210 °
